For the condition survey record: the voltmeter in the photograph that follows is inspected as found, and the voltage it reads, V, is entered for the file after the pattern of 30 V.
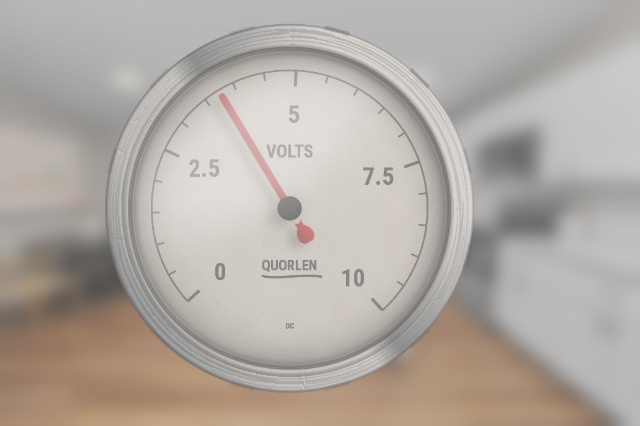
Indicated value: 3.75 V
